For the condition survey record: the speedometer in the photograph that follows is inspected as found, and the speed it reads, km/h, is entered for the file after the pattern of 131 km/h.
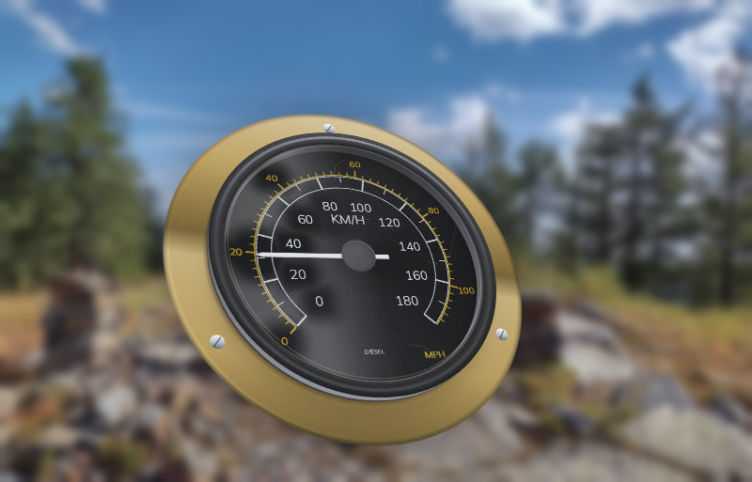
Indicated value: 30 km/h
